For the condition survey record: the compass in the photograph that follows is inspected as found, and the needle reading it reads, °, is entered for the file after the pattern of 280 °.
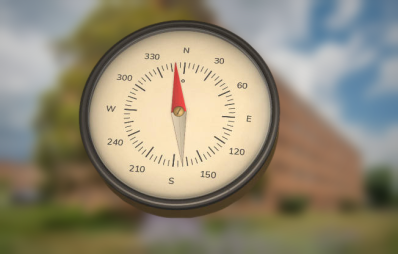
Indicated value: 350 °
